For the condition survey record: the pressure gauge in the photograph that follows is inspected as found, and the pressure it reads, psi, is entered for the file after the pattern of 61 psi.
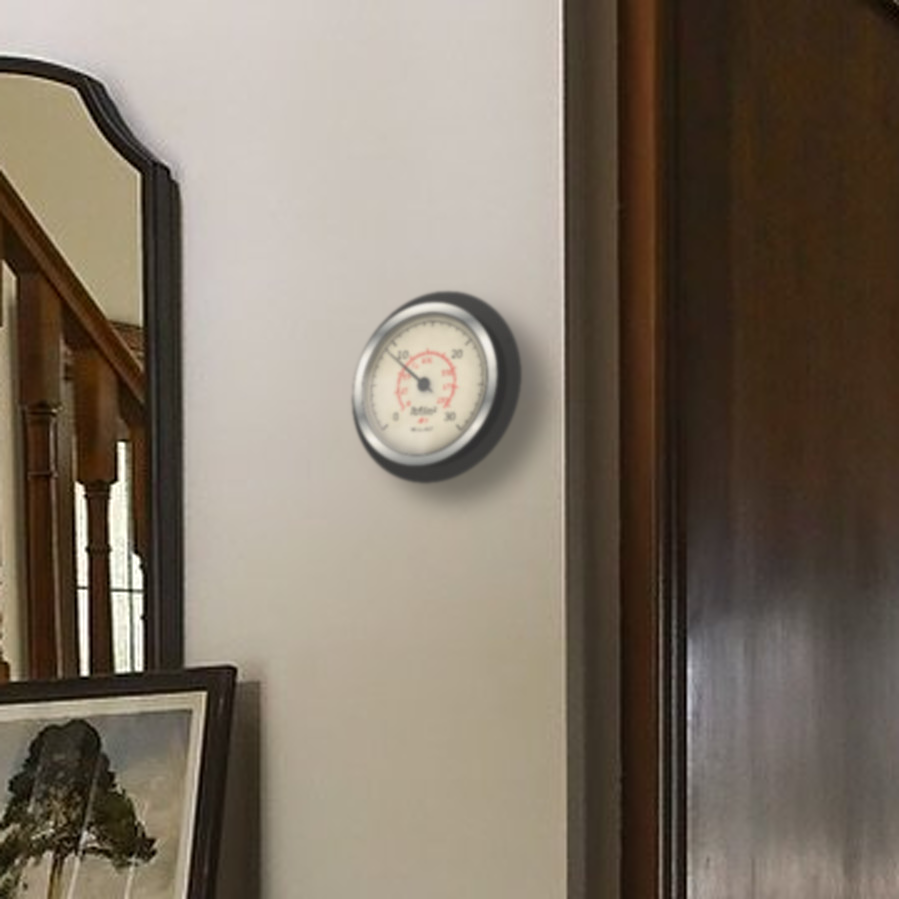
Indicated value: 9 psi
